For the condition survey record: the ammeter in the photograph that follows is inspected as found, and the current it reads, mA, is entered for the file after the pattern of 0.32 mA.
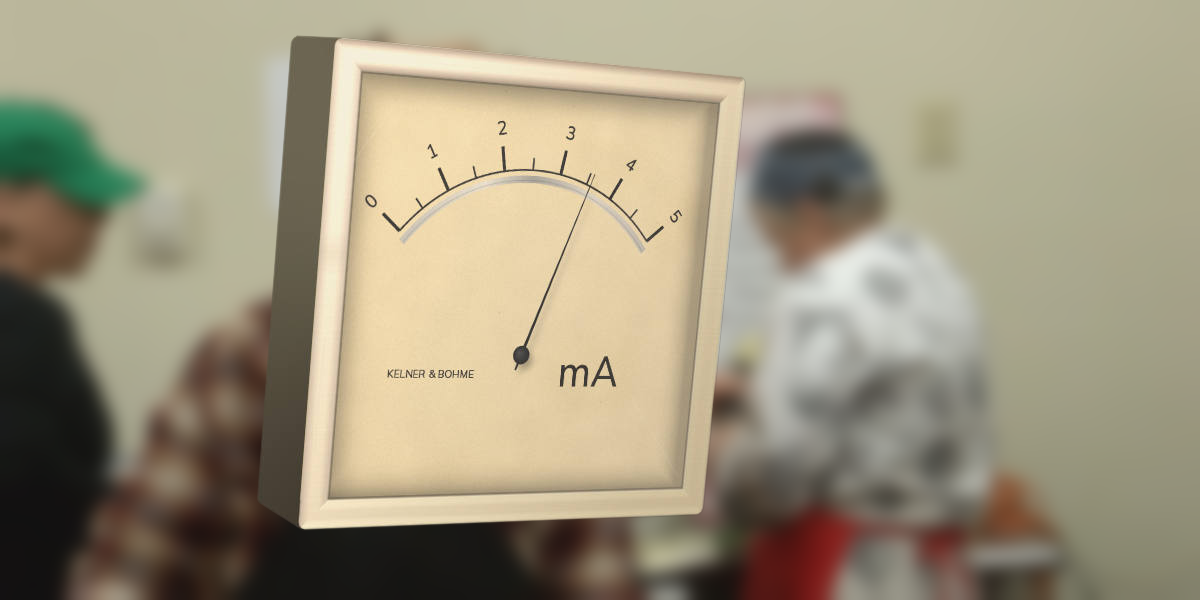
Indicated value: 3.5 mA
